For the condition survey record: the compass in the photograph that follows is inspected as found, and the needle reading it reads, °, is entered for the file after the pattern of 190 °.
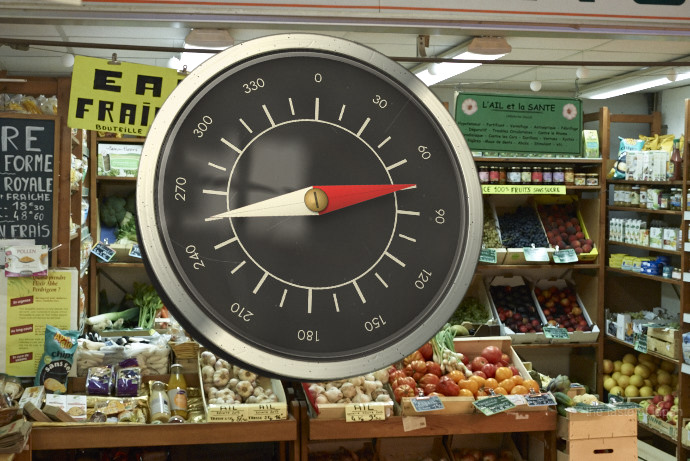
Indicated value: 75 °
